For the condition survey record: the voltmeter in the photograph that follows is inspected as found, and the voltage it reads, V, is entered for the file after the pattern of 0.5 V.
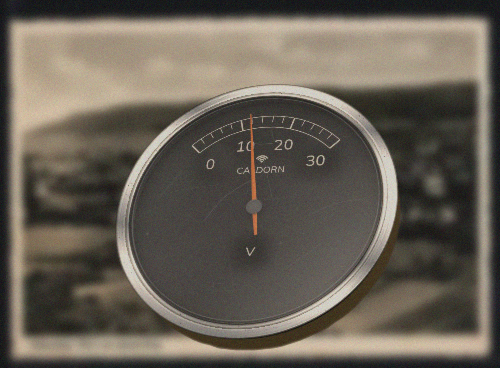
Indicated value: 12 V
